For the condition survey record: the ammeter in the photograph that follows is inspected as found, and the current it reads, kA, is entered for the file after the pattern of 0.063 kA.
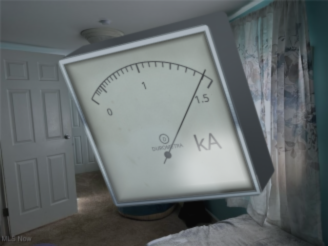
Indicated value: 1.45 kA
